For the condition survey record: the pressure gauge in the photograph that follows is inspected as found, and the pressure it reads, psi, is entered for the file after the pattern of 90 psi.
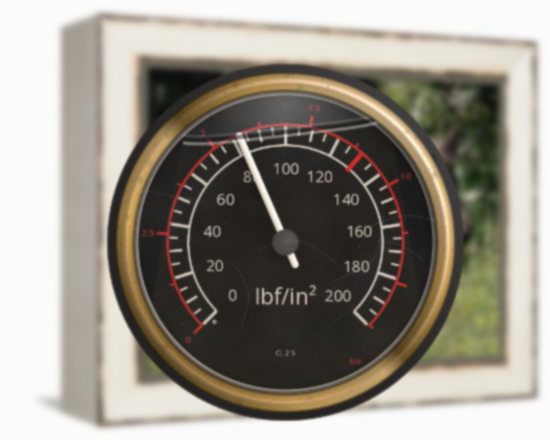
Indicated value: 82.5 psi
